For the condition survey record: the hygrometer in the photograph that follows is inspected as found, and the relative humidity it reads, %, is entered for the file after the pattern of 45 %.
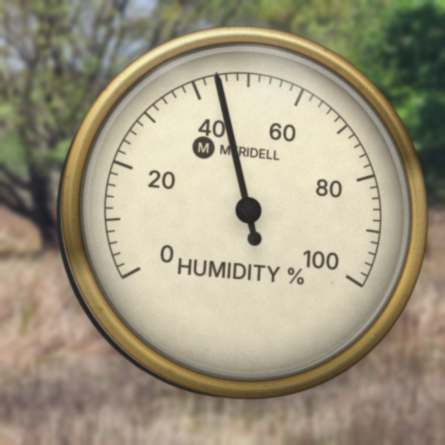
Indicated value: 44 %
